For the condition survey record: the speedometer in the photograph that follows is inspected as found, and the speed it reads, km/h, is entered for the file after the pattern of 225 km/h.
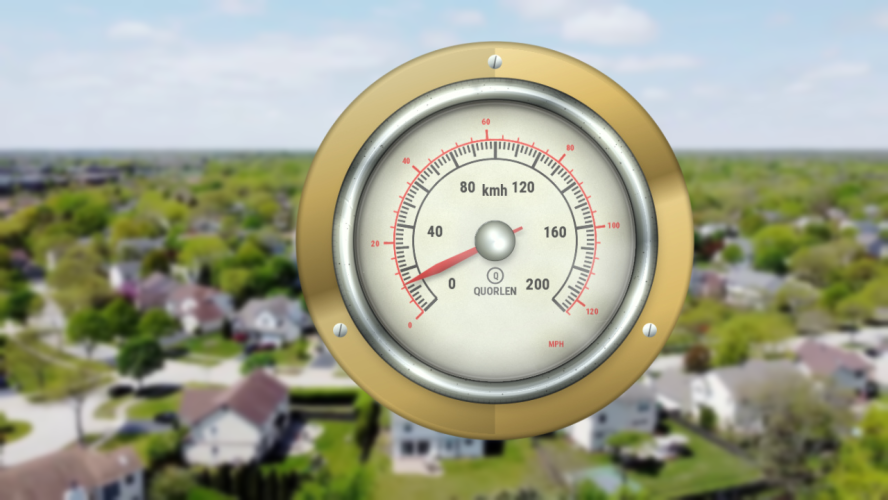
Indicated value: 14 km/h
